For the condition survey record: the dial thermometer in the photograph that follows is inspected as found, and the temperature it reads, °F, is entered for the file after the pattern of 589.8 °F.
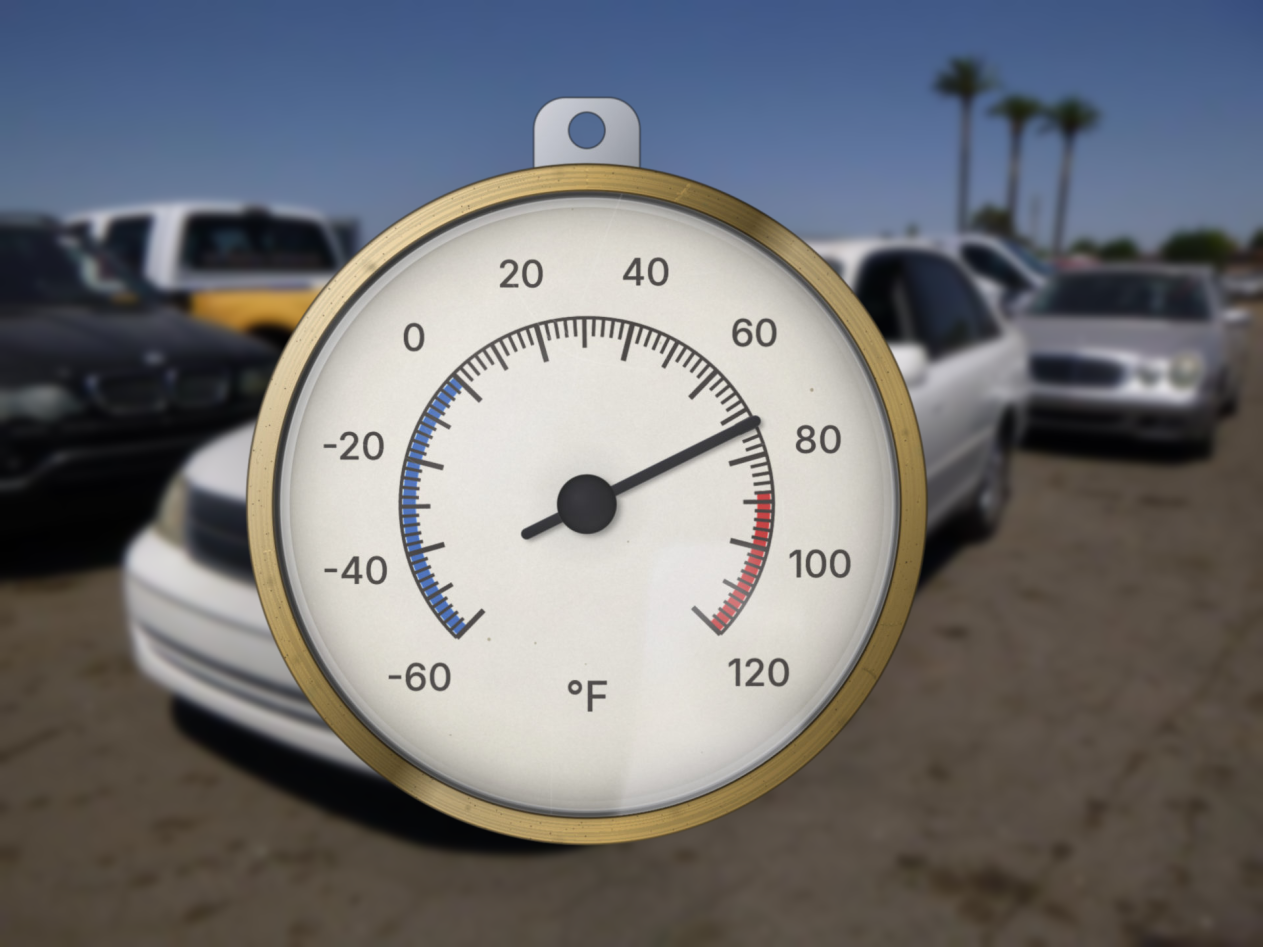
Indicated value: 73 °F
